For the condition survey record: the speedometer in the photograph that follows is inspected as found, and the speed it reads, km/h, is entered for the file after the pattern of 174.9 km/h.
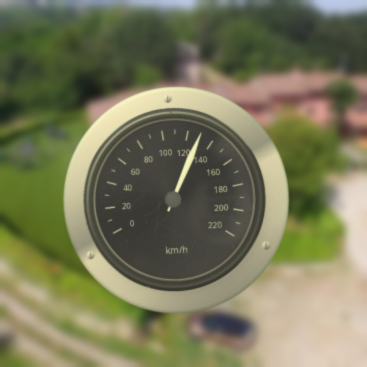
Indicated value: 130 km/h
